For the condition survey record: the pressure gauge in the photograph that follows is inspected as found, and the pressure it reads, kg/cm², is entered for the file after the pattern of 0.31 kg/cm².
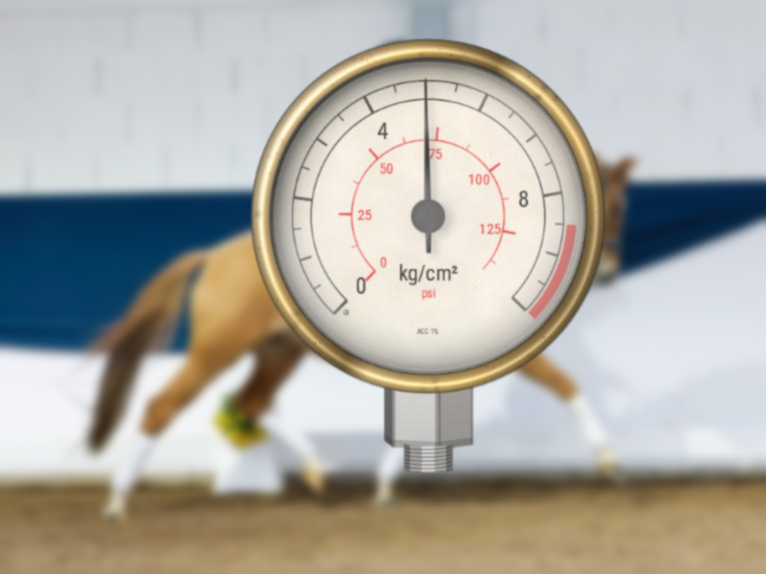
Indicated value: 5 kg/cm²
